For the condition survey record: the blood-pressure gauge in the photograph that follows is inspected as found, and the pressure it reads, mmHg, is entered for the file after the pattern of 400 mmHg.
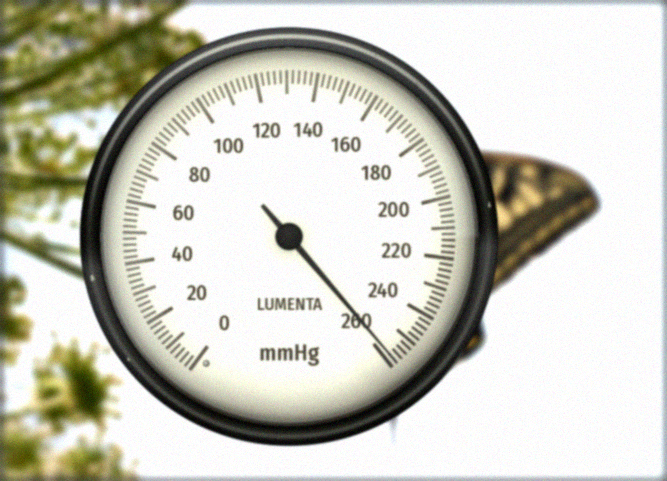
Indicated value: 258 mmHg
